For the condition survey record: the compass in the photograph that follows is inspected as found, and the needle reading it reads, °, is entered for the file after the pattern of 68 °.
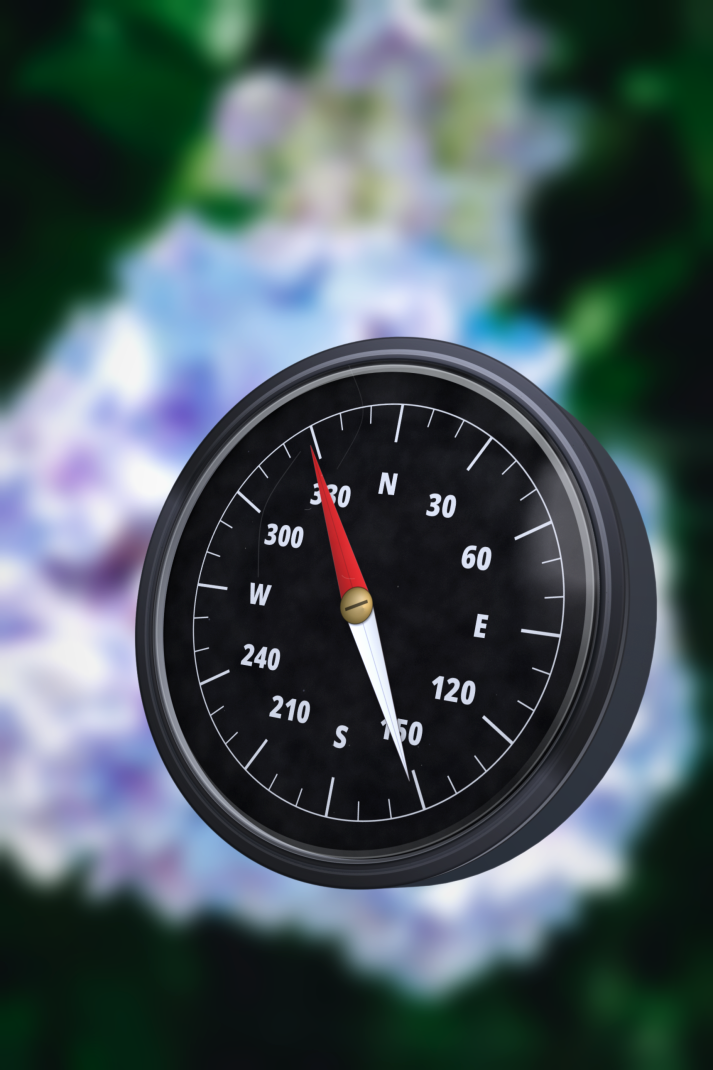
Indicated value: 330 °
